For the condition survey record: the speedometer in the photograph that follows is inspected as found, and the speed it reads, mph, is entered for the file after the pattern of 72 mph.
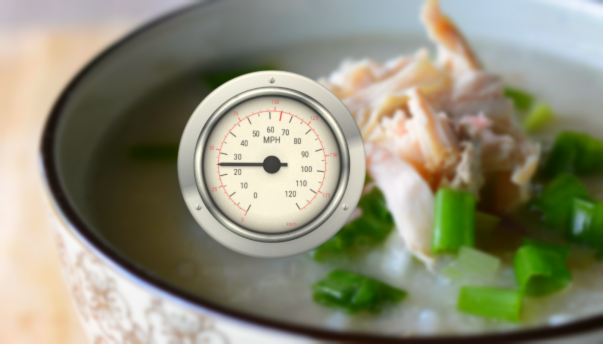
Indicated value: 25 mph
